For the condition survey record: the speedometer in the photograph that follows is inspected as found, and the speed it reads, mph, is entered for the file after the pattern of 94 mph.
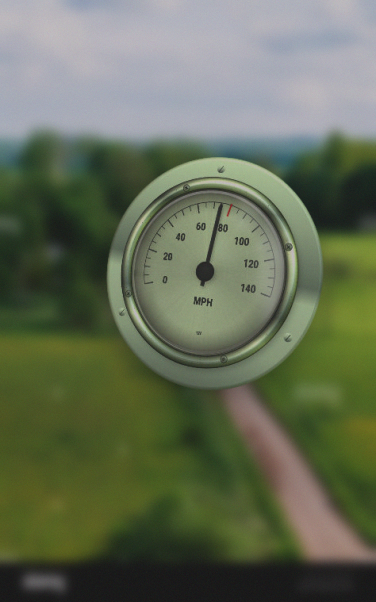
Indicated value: 75 mph
